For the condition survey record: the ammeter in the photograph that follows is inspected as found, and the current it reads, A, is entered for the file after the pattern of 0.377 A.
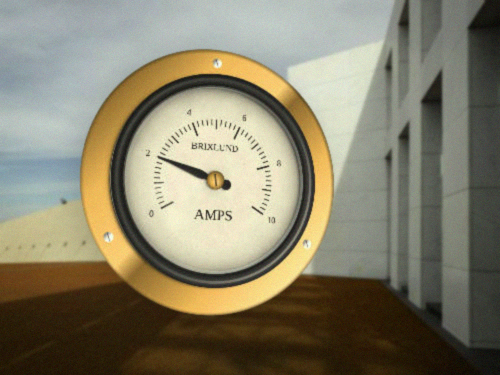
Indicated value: 2 A
